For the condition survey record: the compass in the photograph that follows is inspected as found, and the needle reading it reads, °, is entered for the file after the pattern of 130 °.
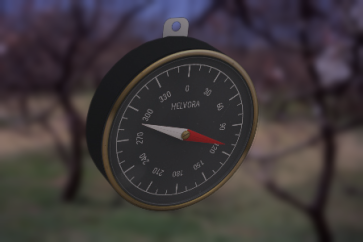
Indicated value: 110 °
